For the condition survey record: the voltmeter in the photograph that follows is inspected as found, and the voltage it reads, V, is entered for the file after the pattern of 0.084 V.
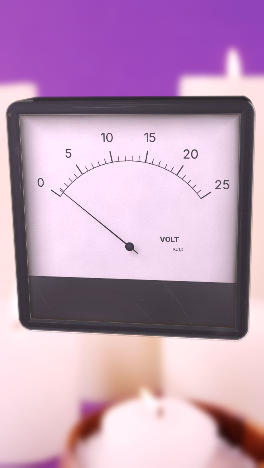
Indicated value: 1 V
